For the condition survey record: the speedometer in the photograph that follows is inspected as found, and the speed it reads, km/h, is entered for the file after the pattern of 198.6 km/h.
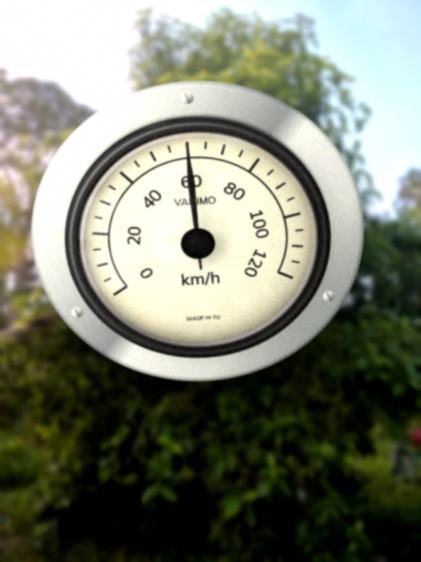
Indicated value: 60 km/h
